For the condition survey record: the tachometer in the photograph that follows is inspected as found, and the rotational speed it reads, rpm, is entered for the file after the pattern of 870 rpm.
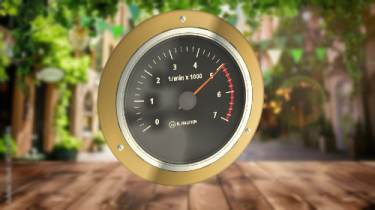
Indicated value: 5000 rpm
